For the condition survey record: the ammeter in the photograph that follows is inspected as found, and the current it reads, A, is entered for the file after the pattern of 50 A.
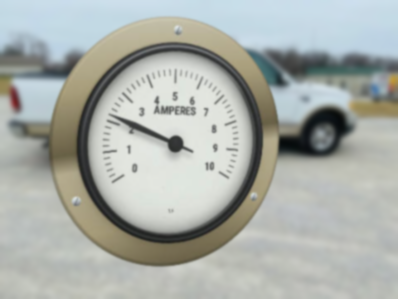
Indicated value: 2.2 A
